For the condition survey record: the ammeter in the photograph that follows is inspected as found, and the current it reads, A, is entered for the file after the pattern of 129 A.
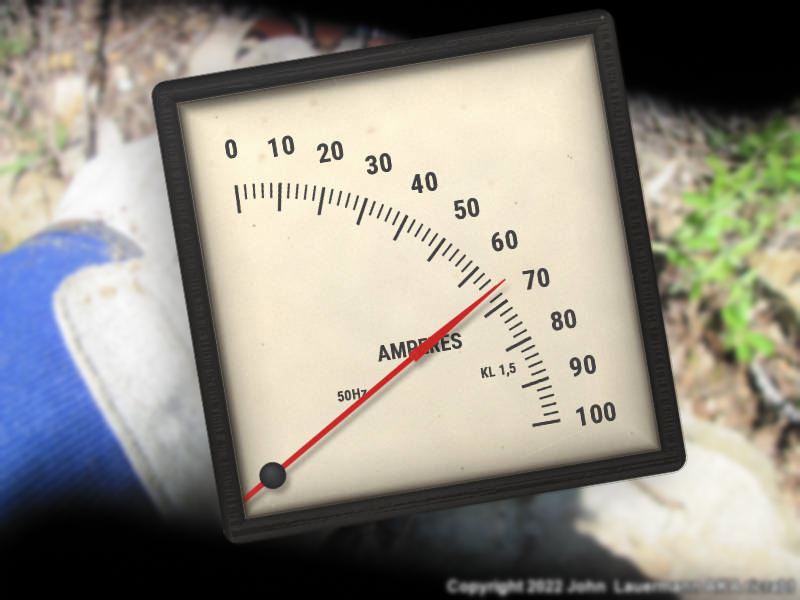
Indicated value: 66 A
